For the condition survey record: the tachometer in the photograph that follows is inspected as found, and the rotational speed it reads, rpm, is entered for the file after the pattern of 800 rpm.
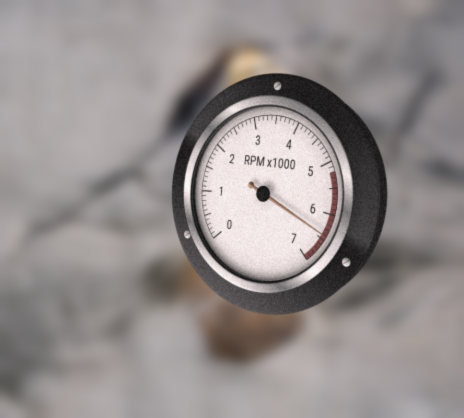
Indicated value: 6400 rpm
